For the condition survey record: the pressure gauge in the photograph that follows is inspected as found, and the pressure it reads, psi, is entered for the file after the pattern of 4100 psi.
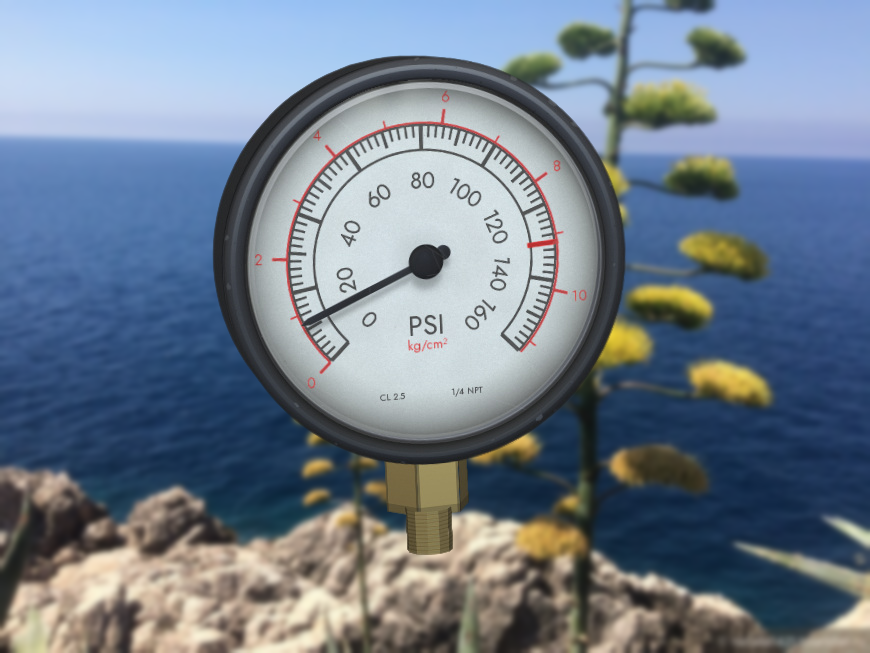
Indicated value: 12 psi
